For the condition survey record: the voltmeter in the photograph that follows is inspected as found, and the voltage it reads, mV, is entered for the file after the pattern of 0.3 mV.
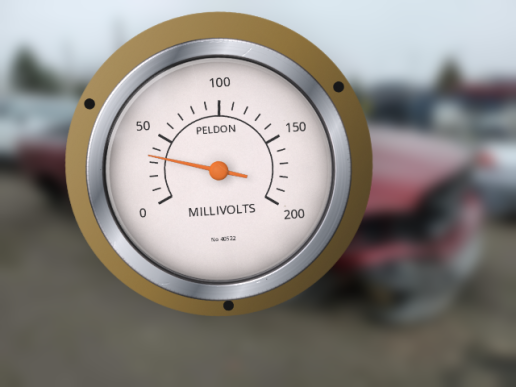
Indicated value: 35 mV
